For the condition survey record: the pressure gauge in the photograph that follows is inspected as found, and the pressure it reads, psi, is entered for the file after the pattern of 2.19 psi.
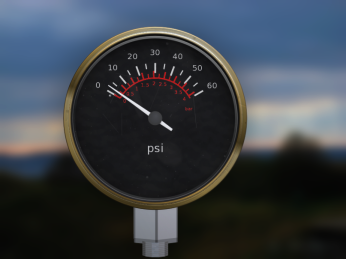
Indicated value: 2.5 psi
